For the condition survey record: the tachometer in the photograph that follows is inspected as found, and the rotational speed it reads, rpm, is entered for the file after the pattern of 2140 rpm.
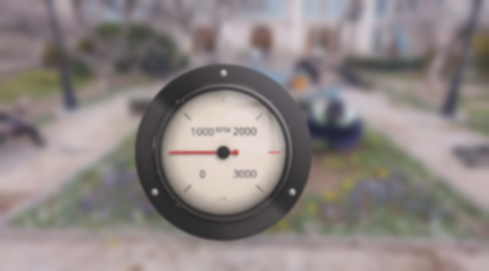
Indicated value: 500 rpm
